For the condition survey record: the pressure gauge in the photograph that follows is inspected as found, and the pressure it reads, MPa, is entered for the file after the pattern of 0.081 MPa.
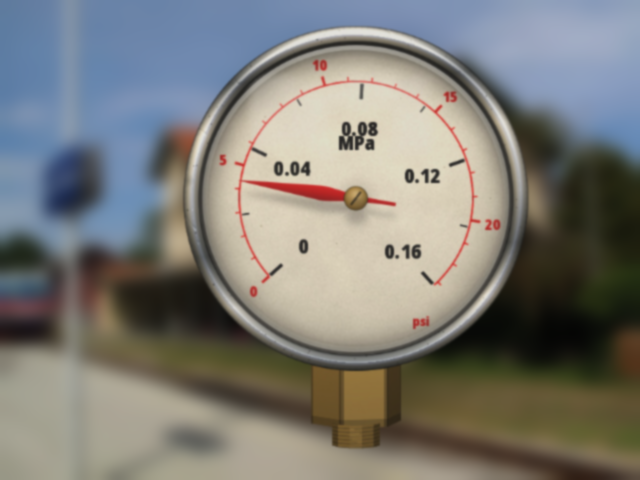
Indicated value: 0.03 MPa
